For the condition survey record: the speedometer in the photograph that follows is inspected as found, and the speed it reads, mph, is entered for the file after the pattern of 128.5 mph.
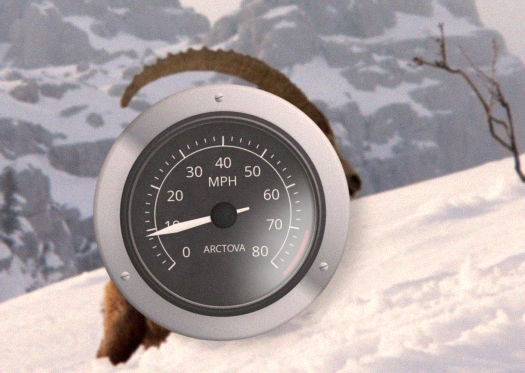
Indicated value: 9 mph
